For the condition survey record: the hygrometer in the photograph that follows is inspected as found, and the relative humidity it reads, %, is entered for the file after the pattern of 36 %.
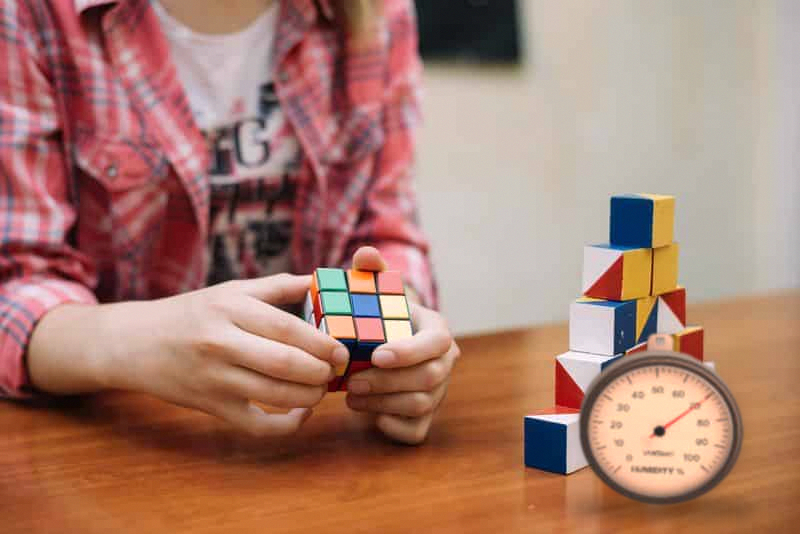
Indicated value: 70 %
